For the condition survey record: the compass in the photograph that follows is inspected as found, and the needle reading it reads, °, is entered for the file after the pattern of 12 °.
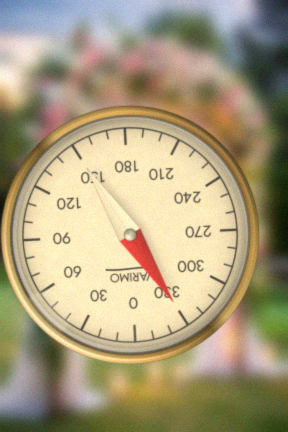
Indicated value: 330 °
